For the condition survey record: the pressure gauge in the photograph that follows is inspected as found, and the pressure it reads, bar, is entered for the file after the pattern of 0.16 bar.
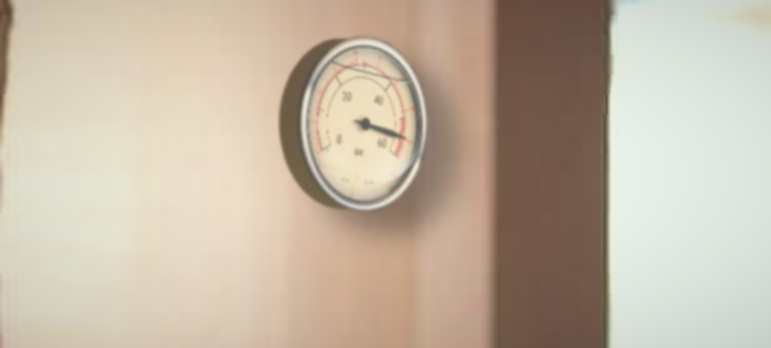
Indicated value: 55 bar
